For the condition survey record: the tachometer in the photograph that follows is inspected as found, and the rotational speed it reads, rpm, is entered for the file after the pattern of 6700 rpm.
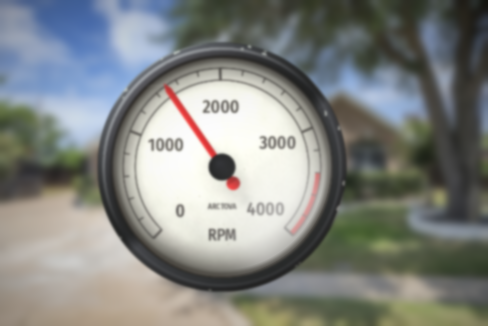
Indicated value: 1500 rpm
